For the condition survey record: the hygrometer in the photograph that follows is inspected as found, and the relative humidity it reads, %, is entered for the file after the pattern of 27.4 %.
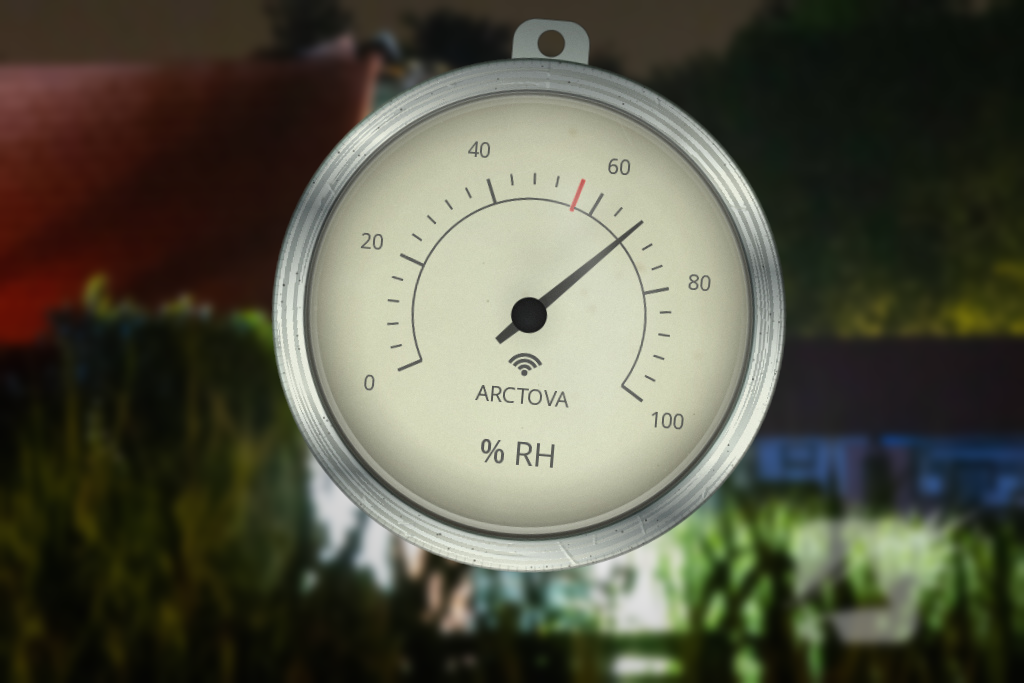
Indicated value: 68 %
